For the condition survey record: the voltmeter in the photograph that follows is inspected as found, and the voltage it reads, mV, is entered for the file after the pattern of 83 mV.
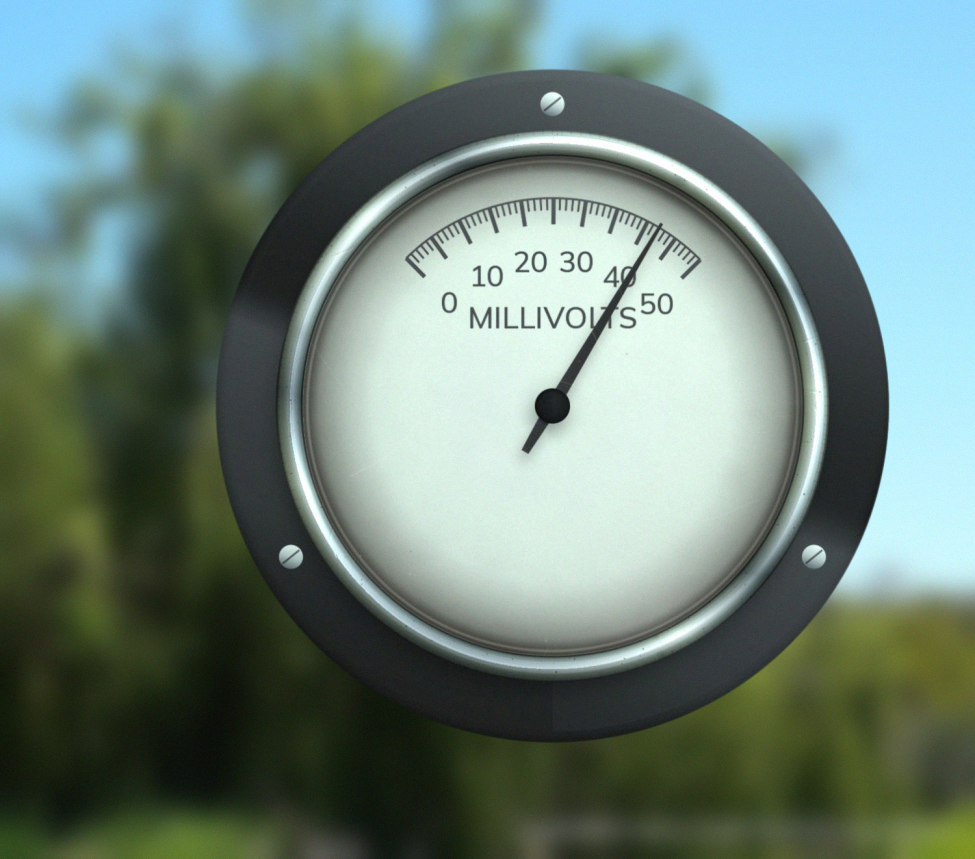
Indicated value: 42 mV
